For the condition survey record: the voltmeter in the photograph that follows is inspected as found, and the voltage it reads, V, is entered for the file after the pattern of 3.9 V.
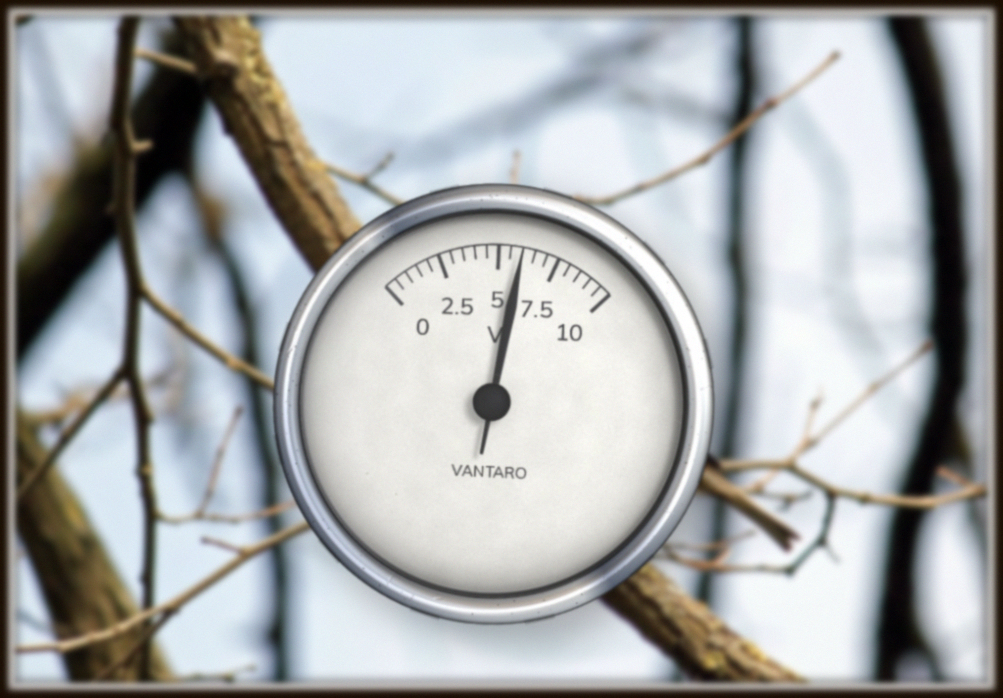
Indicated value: 6 V
